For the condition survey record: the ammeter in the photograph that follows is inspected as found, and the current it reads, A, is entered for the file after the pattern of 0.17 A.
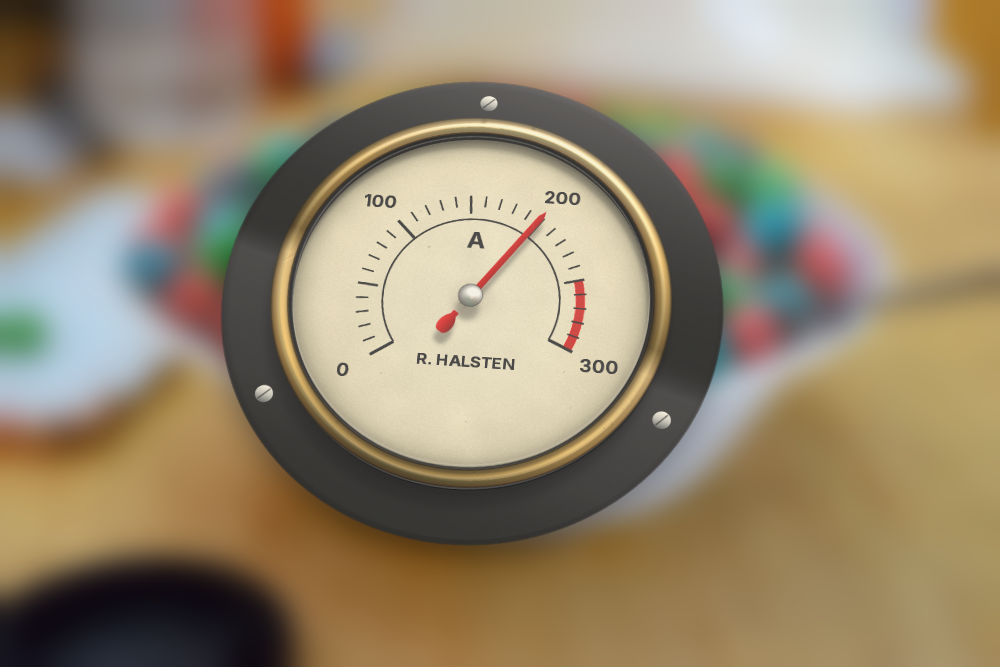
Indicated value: 200 A
